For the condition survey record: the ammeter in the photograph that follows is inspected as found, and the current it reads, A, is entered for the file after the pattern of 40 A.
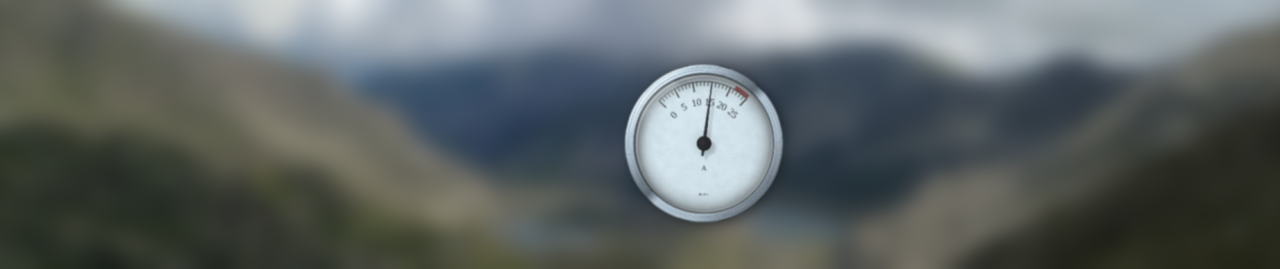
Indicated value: 15 A
